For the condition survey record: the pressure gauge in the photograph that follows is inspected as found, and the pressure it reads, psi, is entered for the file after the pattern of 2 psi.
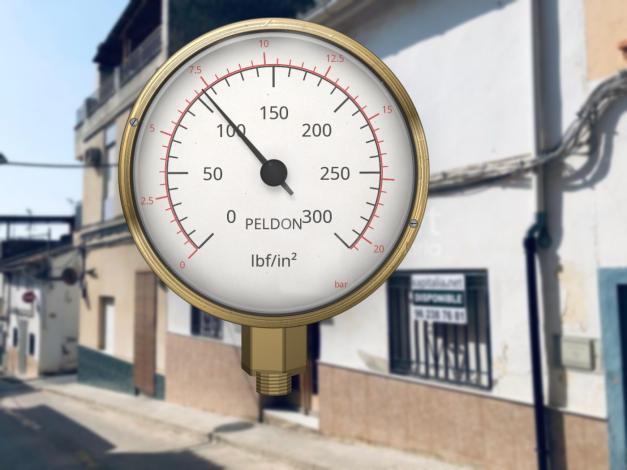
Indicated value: 105 psi
